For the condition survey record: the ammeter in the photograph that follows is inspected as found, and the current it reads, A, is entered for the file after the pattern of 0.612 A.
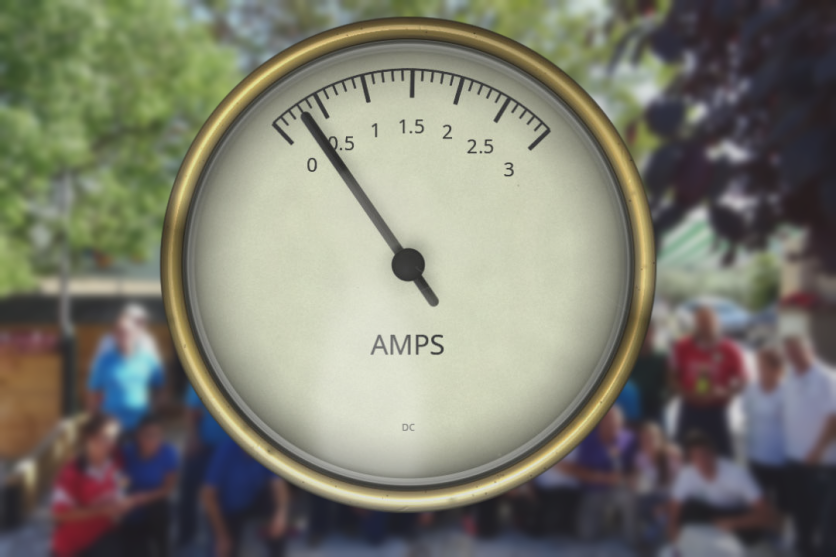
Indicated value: 0.3 A
